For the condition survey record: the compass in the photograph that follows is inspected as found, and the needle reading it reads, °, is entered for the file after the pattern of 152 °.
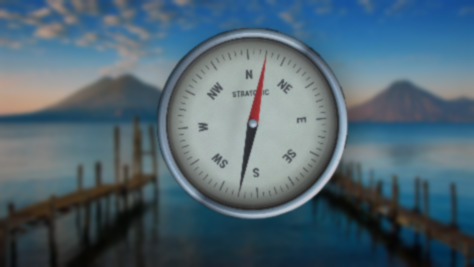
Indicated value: 15 °
